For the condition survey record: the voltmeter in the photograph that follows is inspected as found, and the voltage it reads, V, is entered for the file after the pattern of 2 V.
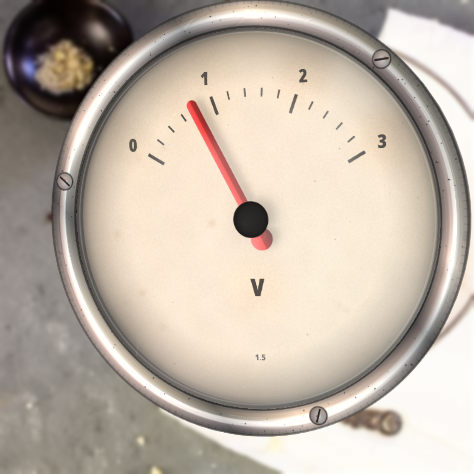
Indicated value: 0.8 V
